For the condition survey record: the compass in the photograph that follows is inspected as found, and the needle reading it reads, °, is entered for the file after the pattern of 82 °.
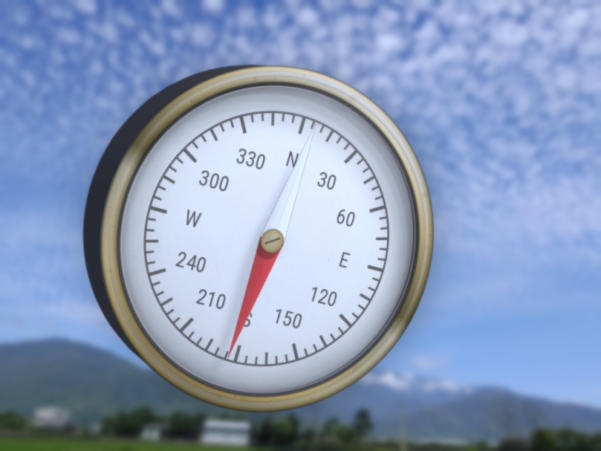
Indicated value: 185 °
